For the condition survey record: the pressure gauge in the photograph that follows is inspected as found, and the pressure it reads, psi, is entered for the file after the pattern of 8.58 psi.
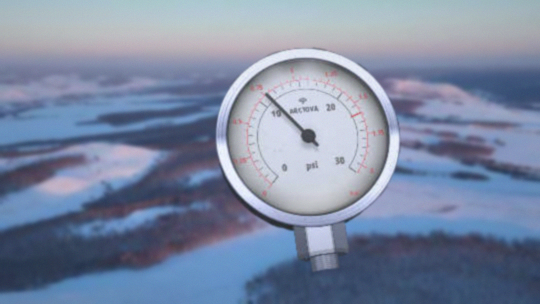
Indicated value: 11 psi
